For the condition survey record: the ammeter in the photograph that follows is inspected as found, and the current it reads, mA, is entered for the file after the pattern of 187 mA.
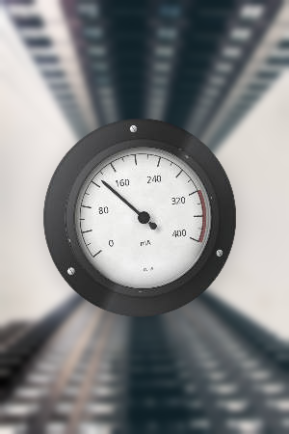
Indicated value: 130 mA
